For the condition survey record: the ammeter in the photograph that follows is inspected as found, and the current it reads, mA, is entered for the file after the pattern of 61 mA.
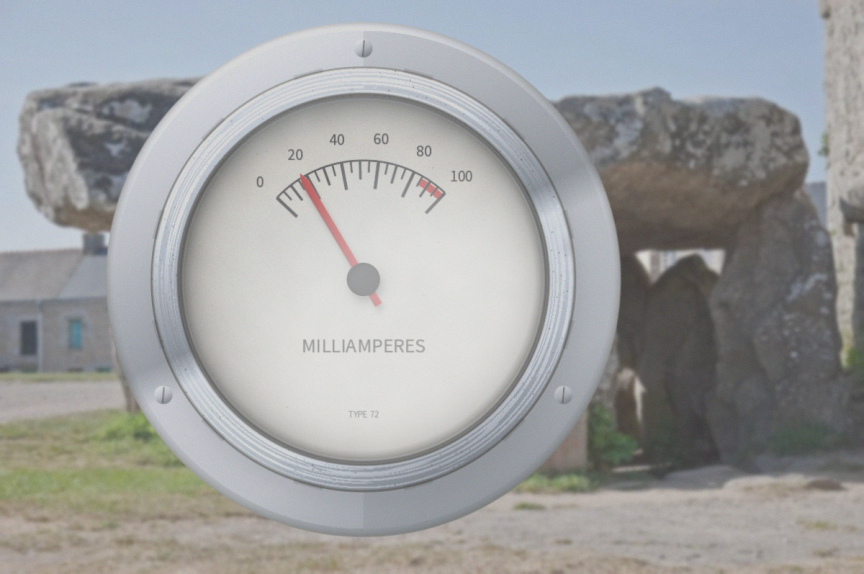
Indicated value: 17.5 mA
